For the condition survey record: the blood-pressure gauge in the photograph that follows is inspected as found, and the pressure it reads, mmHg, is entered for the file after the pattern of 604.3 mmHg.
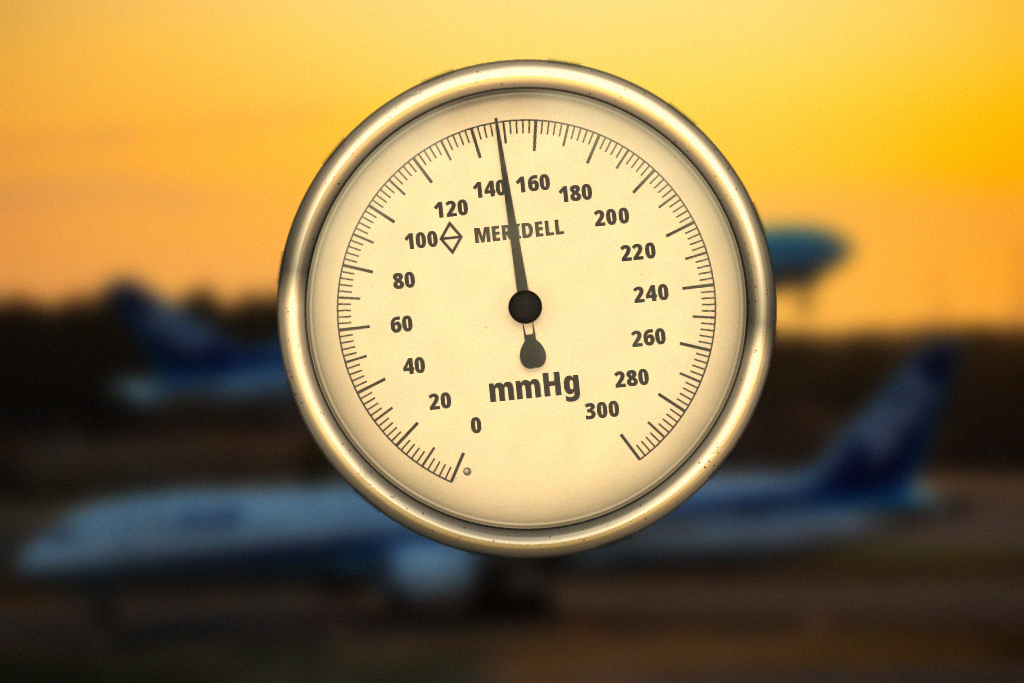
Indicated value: 148 mmHg
